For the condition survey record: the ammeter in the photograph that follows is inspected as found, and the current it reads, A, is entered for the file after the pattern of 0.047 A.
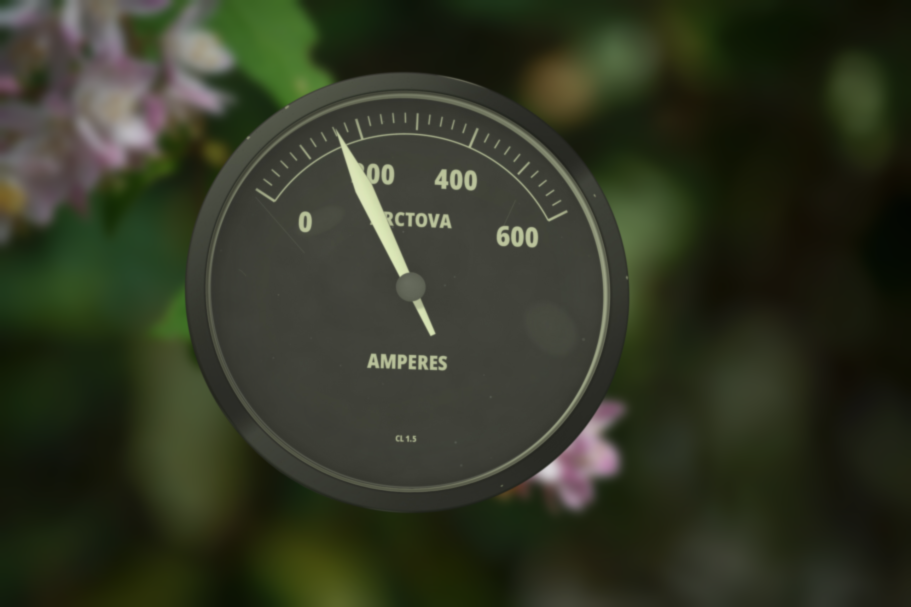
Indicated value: 160 A
